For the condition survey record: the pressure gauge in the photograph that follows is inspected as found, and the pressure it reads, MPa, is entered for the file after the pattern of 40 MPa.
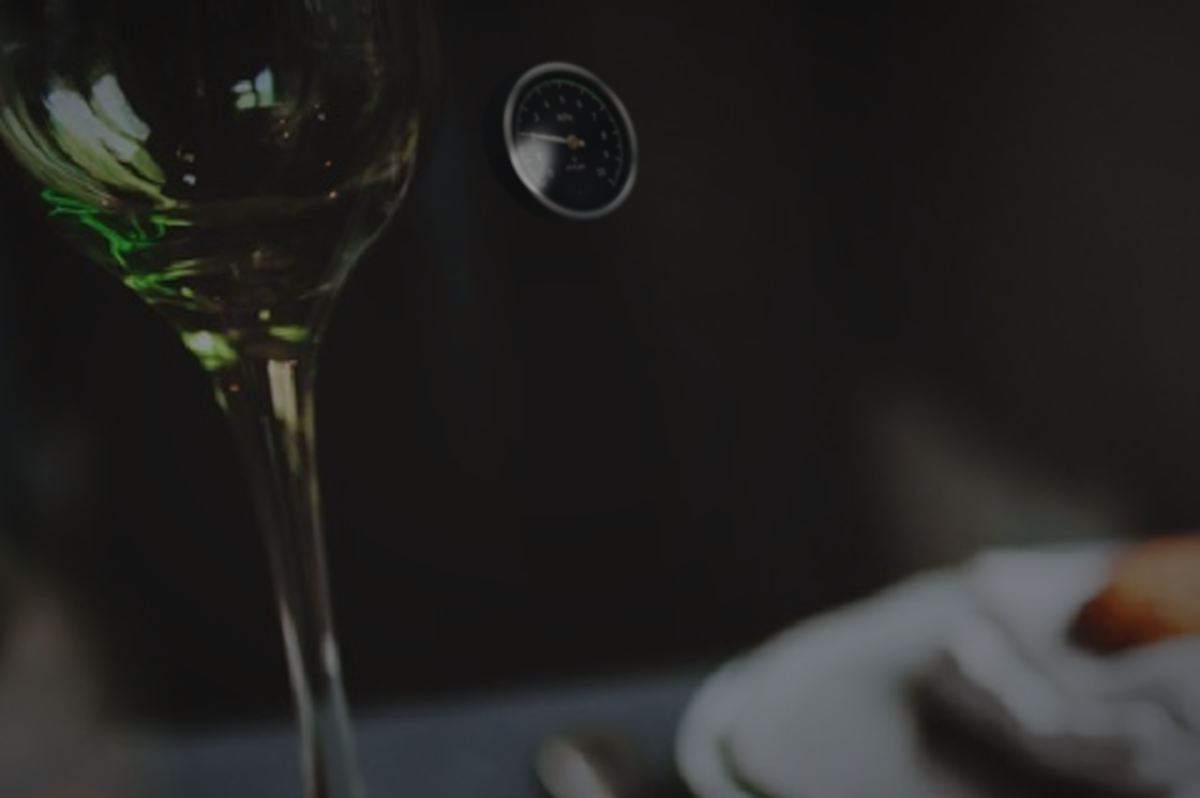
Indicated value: 2 MPa
